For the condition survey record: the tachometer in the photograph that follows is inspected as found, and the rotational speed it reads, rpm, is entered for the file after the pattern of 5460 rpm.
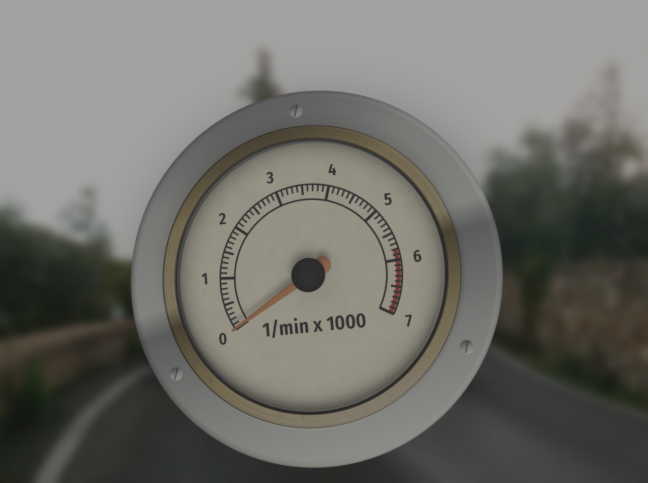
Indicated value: 0 rpm
